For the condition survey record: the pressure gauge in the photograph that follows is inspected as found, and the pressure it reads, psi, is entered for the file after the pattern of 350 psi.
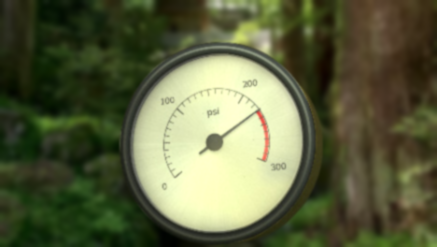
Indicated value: 230 psi
